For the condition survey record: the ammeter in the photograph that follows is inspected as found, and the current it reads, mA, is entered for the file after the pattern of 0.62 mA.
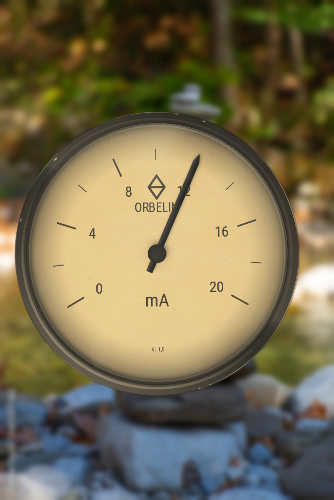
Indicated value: 12 mA
